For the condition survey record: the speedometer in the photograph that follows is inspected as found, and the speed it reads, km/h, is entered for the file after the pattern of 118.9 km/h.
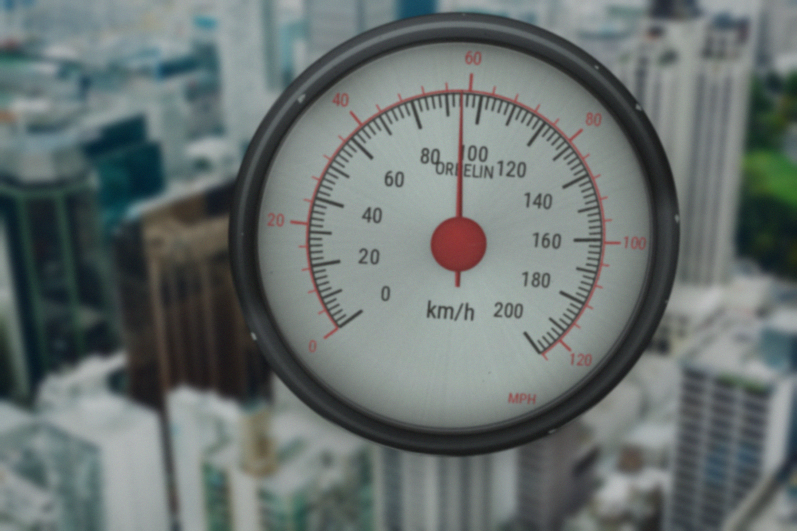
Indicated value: 94 km/h
